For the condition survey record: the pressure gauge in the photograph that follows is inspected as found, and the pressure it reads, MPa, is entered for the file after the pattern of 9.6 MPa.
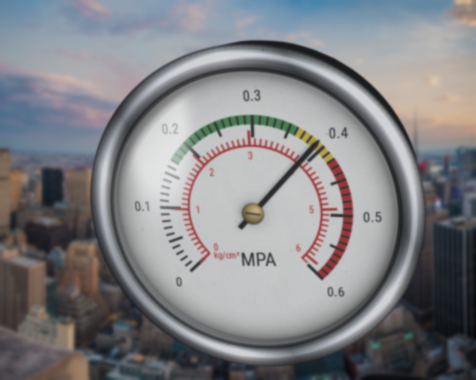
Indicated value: 0.39 MPa
